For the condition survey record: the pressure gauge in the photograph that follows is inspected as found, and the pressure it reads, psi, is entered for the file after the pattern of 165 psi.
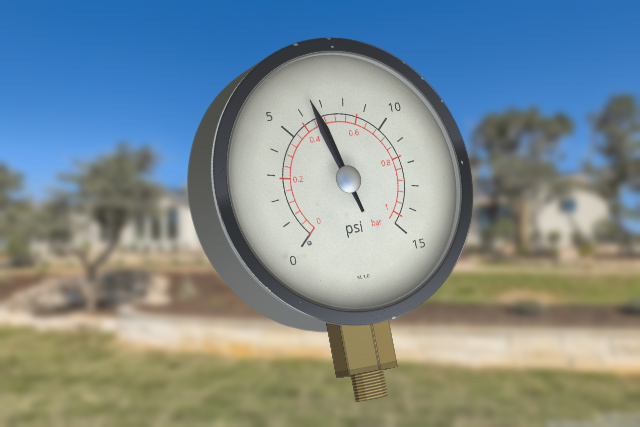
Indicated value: 6.5 psi
